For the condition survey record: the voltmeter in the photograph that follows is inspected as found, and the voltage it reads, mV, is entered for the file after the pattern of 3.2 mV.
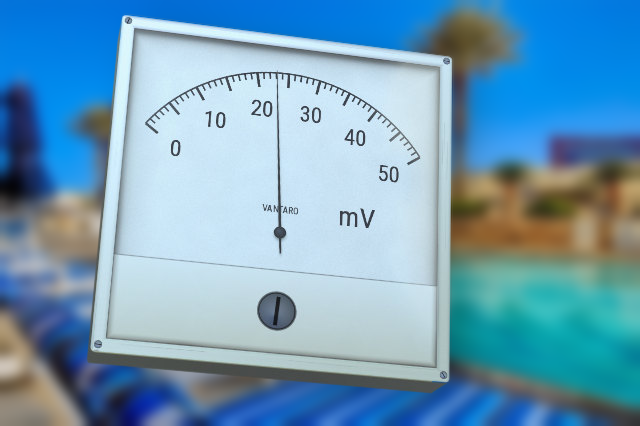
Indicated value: 23 mV
